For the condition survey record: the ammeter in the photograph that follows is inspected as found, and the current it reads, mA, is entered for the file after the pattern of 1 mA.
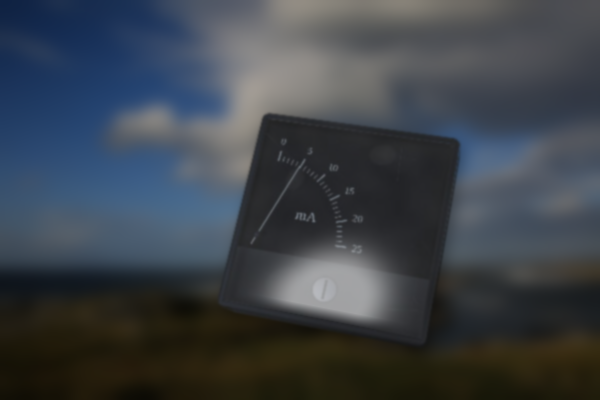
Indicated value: 5 mA
